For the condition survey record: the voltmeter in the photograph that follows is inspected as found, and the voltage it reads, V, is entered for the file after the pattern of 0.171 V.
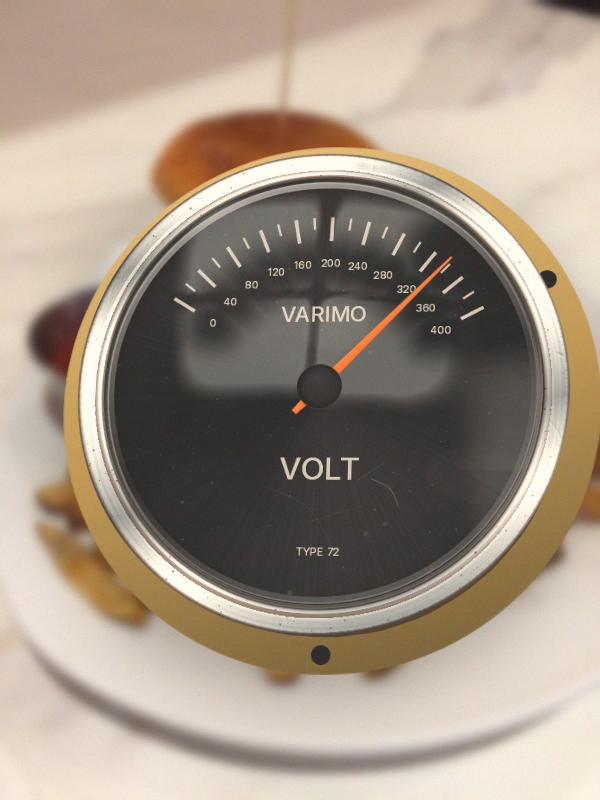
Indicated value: 340 V
